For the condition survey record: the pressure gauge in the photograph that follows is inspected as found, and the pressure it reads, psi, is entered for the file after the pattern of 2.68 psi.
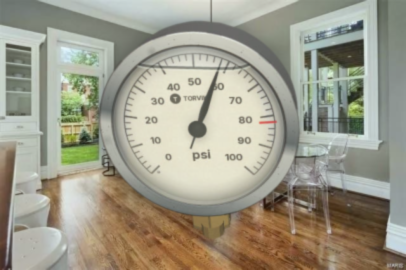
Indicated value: 58 psi
